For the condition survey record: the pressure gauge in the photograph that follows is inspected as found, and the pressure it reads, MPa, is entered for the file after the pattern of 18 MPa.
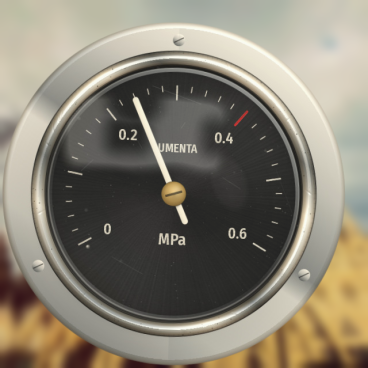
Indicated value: 0.24 MPa
